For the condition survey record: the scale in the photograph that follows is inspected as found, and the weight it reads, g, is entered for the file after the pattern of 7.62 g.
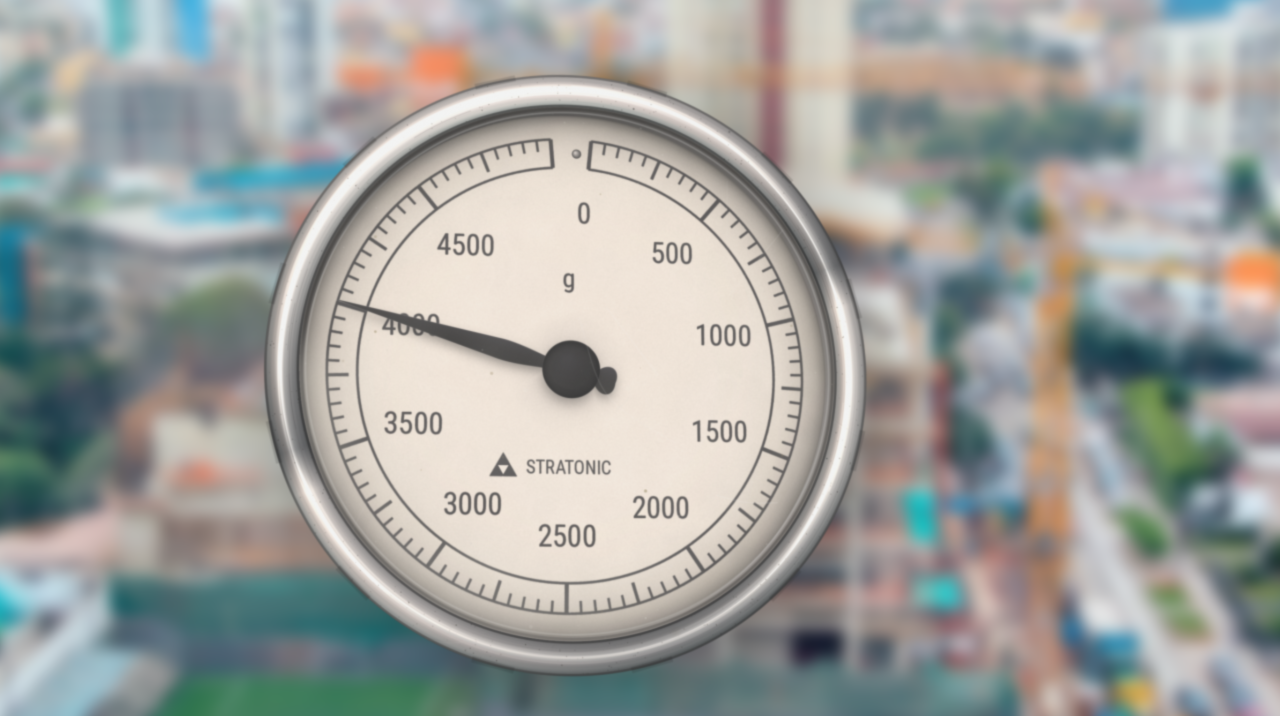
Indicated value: 4000 g
